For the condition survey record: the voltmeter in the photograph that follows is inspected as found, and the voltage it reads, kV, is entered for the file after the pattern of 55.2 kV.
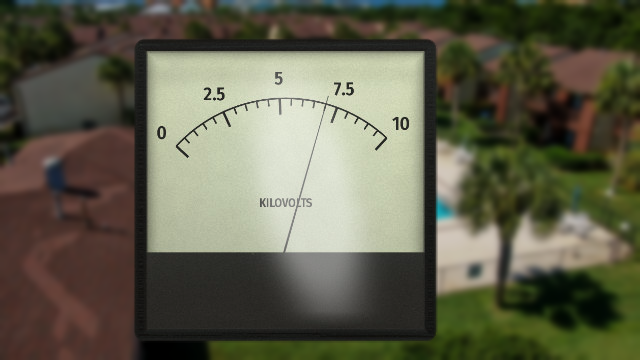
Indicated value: 7 kV
